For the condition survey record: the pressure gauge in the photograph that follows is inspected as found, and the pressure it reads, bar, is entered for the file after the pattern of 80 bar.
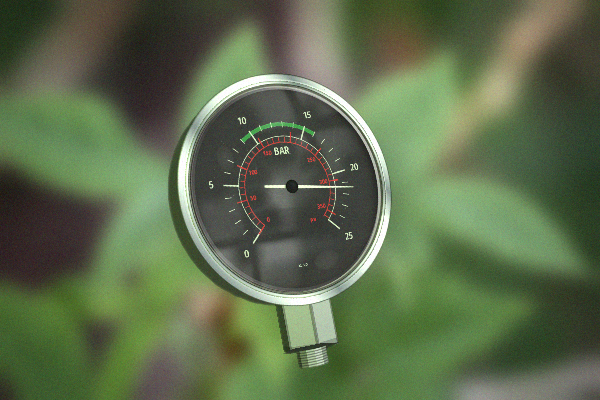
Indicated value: 21.5 bar
